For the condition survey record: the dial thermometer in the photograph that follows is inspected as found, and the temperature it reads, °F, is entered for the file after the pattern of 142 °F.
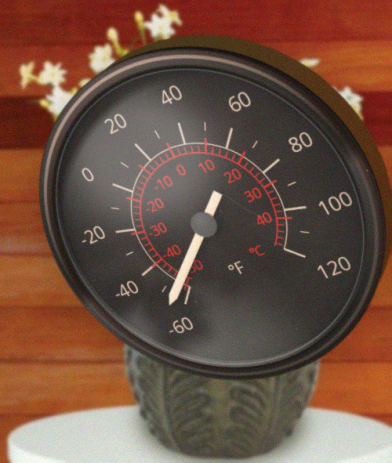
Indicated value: -55 °F
